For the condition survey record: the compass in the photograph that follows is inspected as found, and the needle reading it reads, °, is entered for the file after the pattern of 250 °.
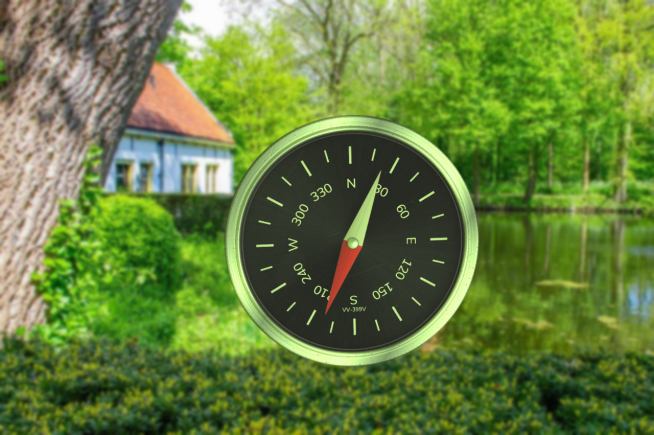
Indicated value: 202.5 °
